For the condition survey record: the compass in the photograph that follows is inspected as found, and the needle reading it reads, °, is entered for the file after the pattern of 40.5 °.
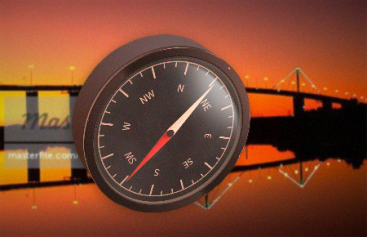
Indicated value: 210 °
